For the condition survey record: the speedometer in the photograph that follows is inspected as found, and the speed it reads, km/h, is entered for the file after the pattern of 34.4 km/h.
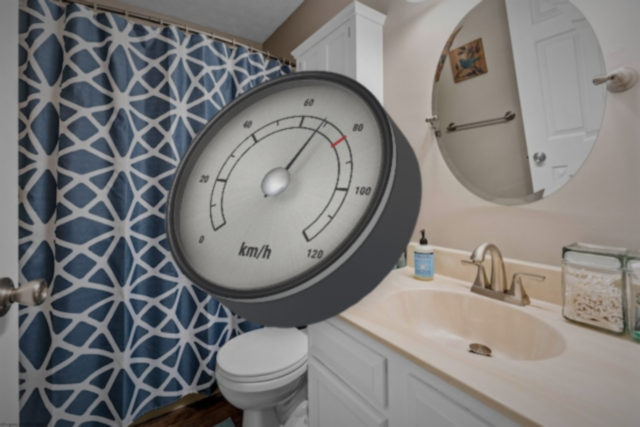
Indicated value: 70 km/h
